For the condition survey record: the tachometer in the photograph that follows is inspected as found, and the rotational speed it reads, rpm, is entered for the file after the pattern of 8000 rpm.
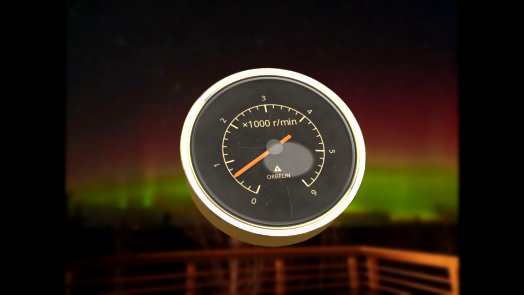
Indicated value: 600 rpm
